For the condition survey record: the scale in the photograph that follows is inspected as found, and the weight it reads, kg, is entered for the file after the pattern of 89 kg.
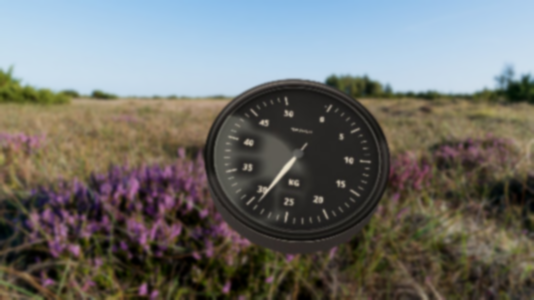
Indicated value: 29 kg
